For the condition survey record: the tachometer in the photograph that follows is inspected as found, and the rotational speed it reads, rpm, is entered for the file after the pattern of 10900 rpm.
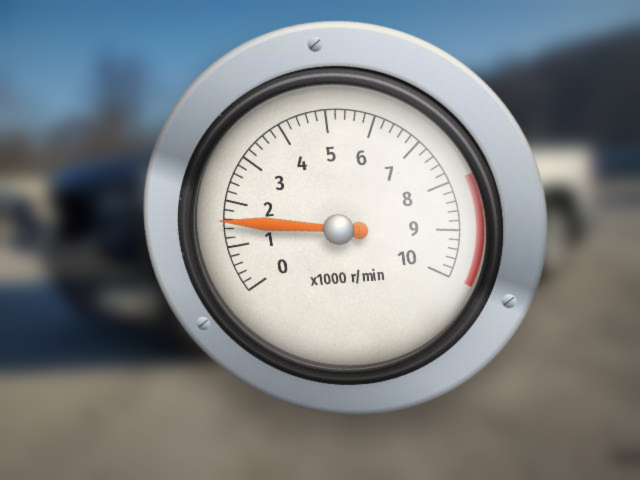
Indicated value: 1600 rpm
